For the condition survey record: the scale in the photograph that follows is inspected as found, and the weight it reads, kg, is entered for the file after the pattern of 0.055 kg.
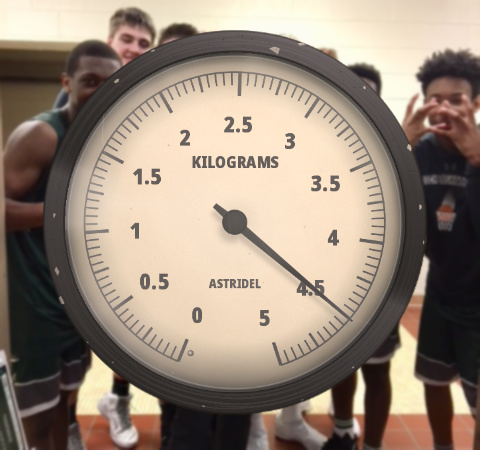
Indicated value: 4.5 kg
